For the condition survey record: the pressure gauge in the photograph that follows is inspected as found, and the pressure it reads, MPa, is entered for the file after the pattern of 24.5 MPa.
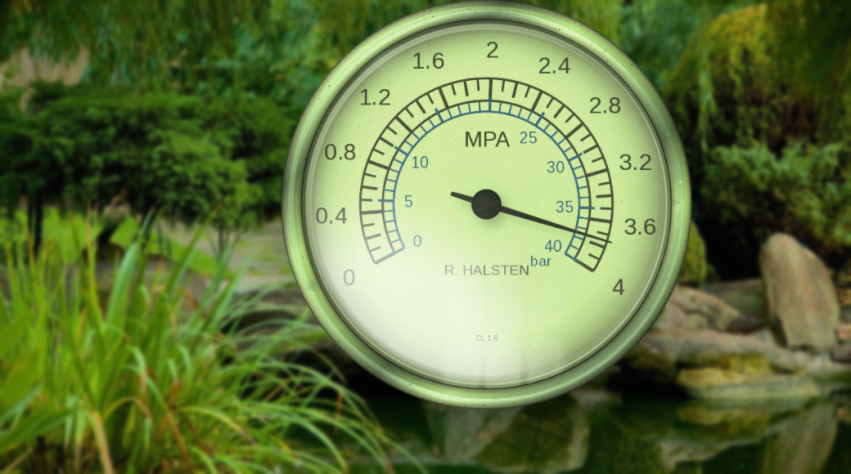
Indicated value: 3.75 MPa
